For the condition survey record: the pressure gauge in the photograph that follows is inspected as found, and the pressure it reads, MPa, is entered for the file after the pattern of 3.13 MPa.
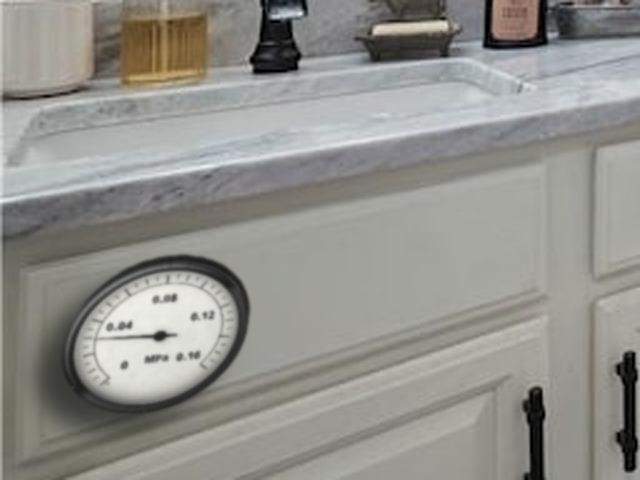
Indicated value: 0.03 MPa
